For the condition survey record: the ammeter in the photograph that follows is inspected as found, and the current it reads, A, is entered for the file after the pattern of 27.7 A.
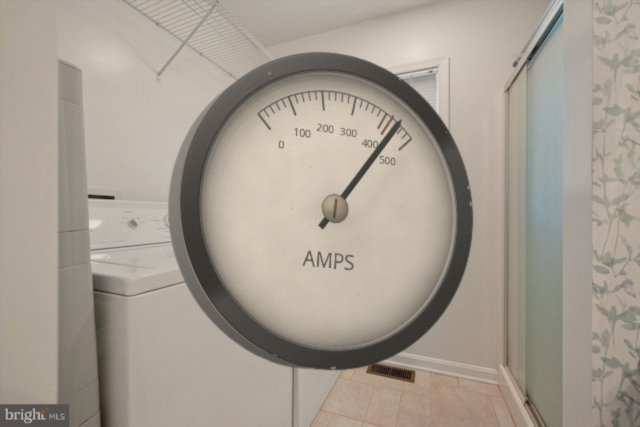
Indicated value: 440 A
